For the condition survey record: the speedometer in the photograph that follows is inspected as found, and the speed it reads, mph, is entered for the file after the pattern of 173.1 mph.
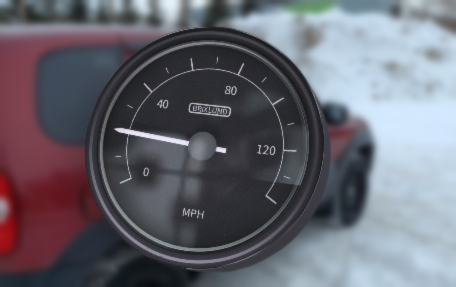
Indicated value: 20 mph
